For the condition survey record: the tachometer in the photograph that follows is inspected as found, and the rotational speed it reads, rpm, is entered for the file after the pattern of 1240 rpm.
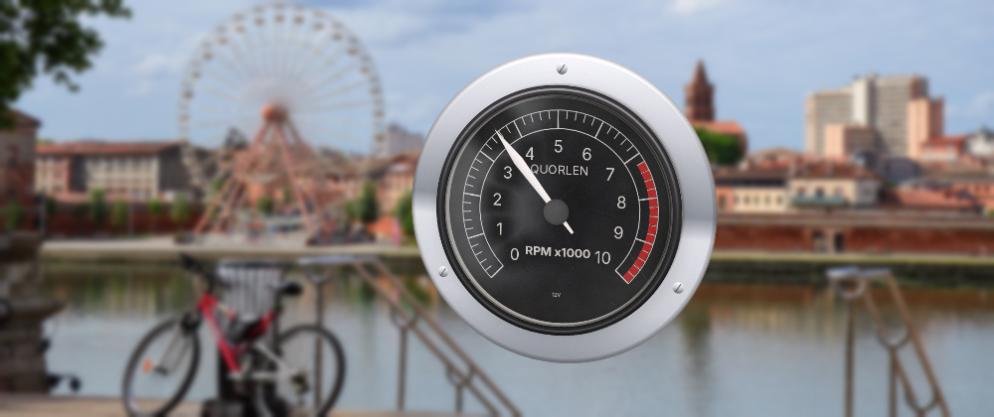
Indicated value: 3600 rpm
